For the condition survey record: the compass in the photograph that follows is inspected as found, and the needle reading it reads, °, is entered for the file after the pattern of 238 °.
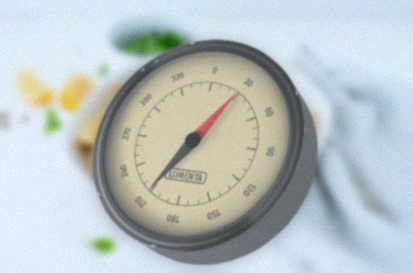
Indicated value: 30 °
